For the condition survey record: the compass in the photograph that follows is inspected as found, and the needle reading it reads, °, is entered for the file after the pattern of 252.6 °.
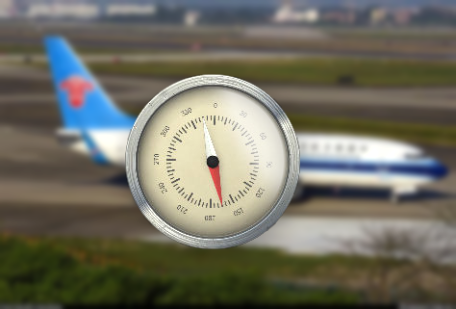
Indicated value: 165 °
